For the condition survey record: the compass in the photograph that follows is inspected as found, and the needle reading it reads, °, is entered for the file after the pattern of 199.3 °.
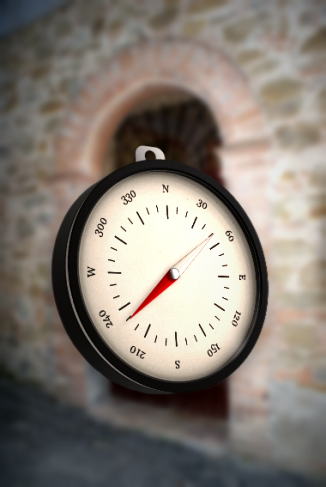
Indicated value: 230 °
